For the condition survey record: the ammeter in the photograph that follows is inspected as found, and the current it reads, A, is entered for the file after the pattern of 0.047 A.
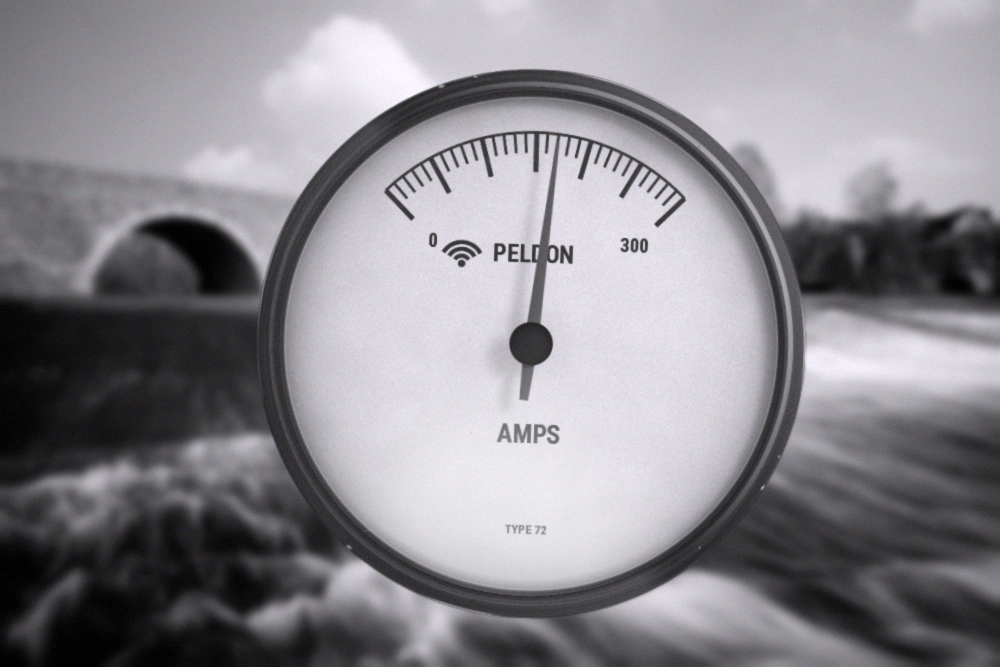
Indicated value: 170 A
